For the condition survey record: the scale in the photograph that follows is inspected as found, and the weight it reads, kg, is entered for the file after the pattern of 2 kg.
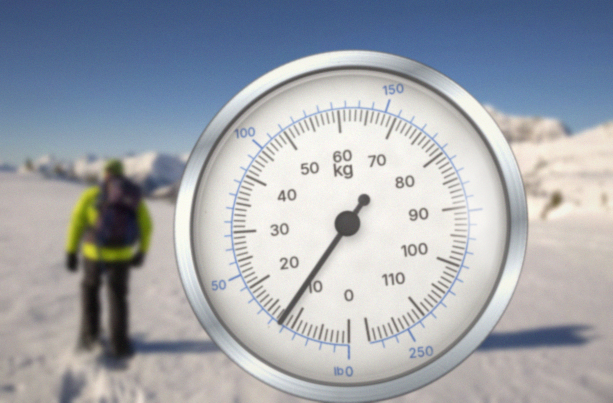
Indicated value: 12 kg
